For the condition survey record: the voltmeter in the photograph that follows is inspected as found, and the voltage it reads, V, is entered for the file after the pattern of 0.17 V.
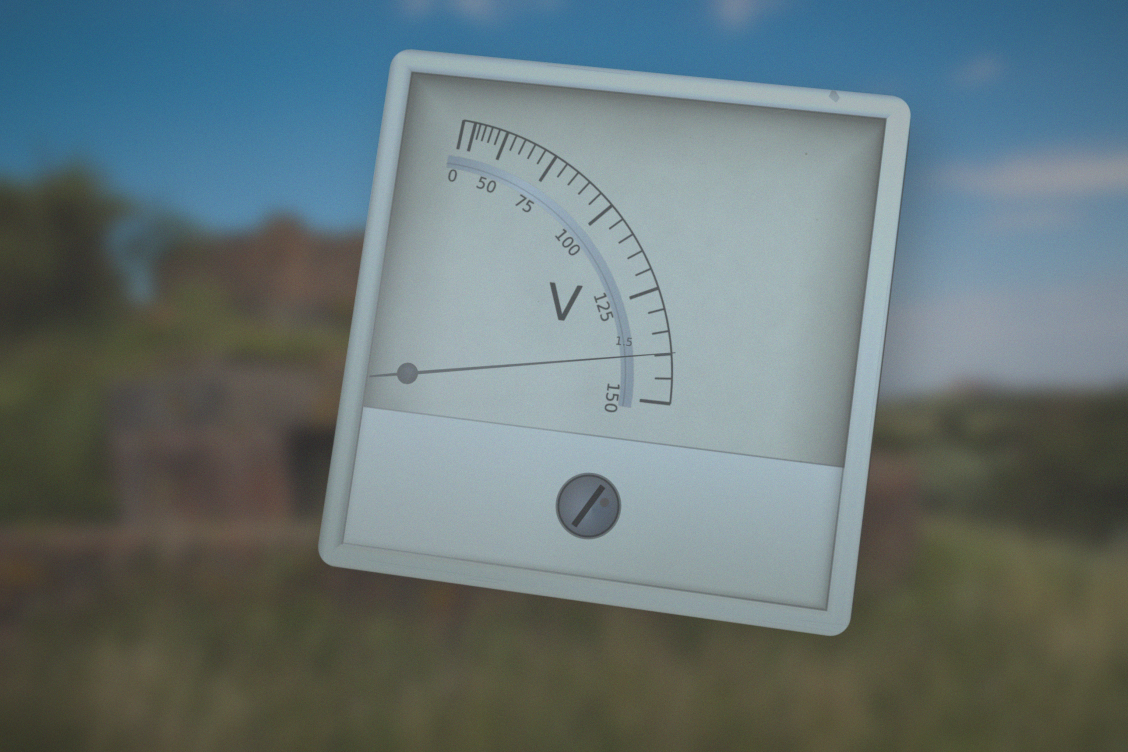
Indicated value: 140 V
